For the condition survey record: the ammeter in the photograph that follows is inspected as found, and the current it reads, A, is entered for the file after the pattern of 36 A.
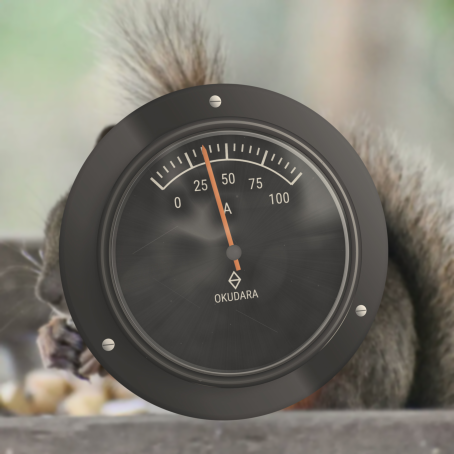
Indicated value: 35 A
